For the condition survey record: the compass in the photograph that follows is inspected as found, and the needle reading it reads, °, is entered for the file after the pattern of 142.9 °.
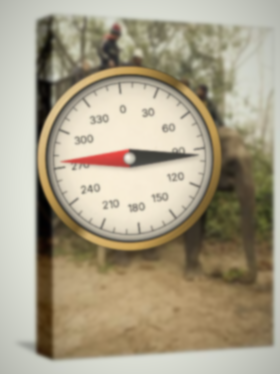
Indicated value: 275 °
